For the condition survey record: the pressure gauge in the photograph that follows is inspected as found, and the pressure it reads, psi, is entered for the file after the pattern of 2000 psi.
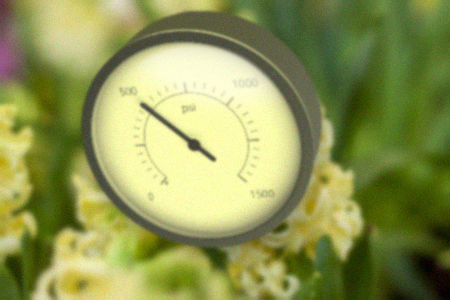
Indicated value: 500 psi
